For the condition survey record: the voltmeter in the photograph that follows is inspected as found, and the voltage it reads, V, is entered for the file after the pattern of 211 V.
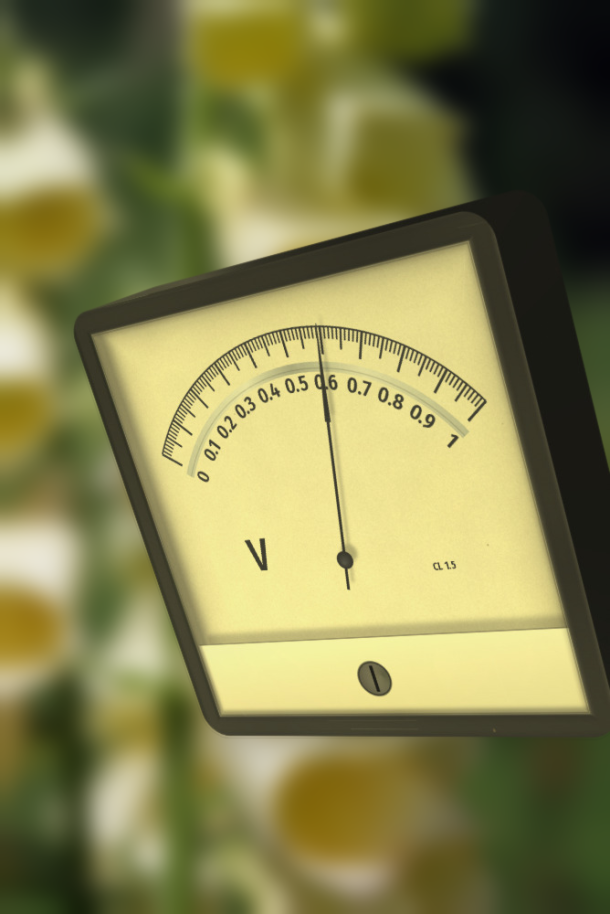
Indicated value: 0.6 V
